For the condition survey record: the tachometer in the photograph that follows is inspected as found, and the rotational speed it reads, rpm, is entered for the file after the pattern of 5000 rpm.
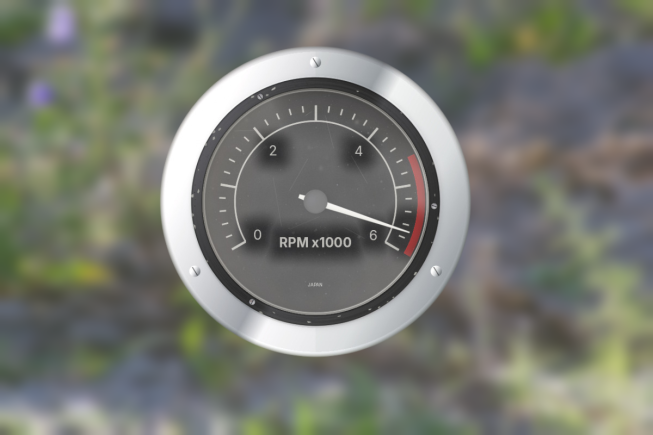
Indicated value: 5700 rpm
